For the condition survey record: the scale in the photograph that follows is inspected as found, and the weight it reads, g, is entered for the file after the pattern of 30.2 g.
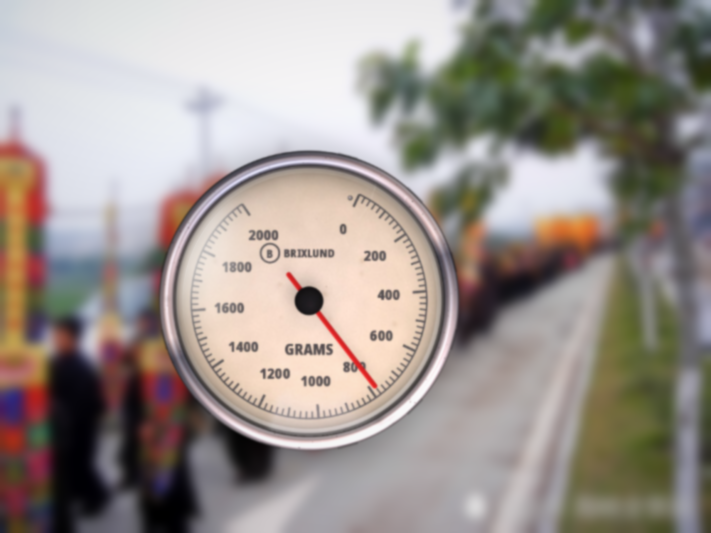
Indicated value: 780 g
